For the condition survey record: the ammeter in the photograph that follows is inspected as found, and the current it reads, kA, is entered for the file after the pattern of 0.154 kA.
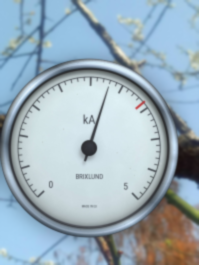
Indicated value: 2.8 kA
